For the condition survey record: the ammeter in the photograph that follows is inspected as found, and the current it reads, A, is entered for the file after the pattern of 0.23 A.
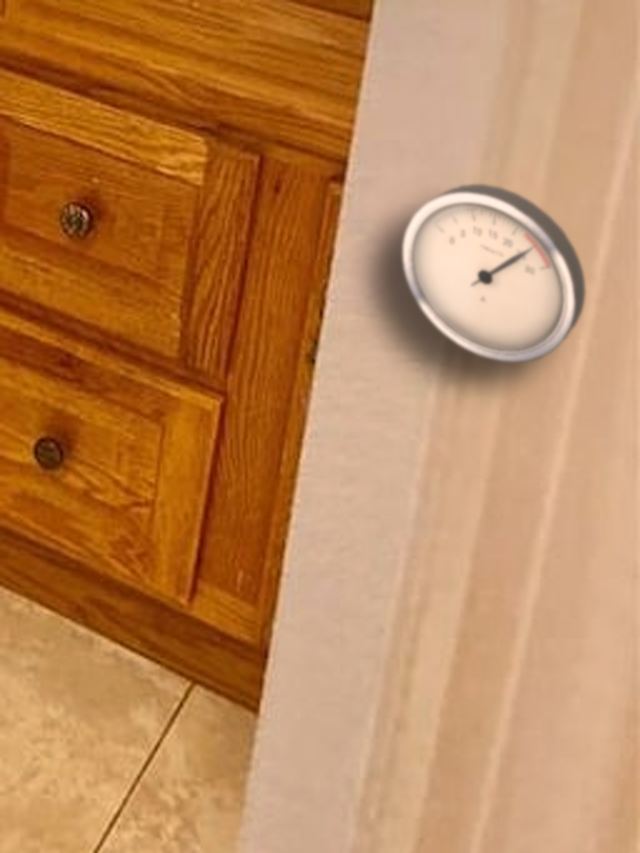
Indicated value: 25 A
